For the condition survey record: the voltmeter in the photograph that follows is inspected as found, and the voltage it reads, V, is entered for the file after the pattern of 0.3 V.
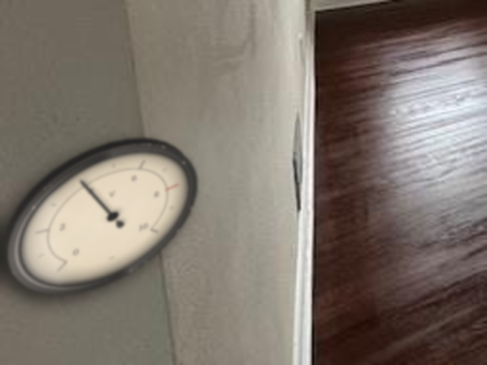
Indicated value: 4 V
